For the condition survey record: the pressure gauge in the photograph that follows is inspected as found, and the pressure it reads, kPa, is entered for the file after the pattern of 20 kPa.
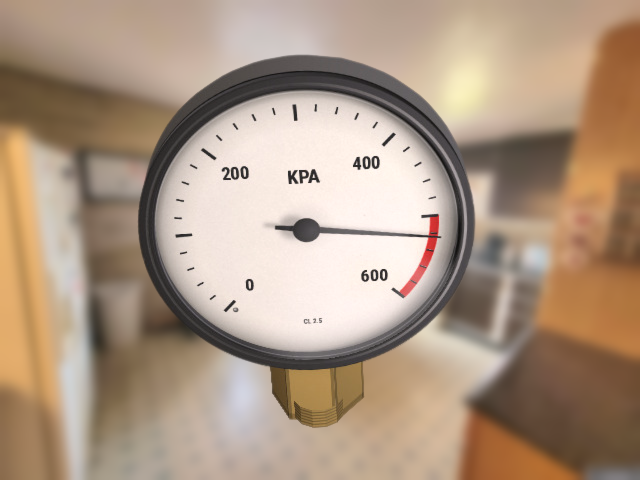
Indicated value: 520 kPa
